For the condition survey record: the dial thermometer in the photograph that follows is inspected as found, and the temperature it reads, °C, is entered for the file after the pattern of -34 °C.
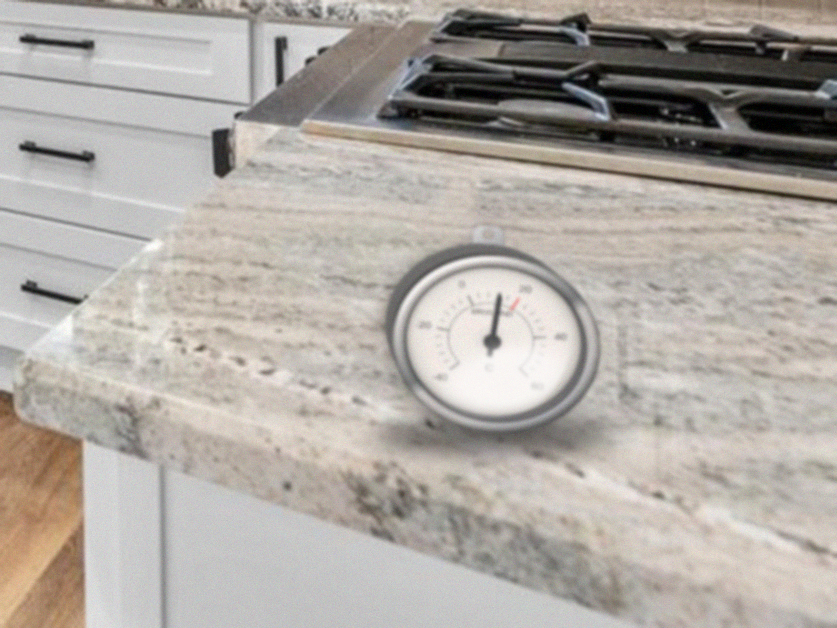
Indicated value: 12 °C
